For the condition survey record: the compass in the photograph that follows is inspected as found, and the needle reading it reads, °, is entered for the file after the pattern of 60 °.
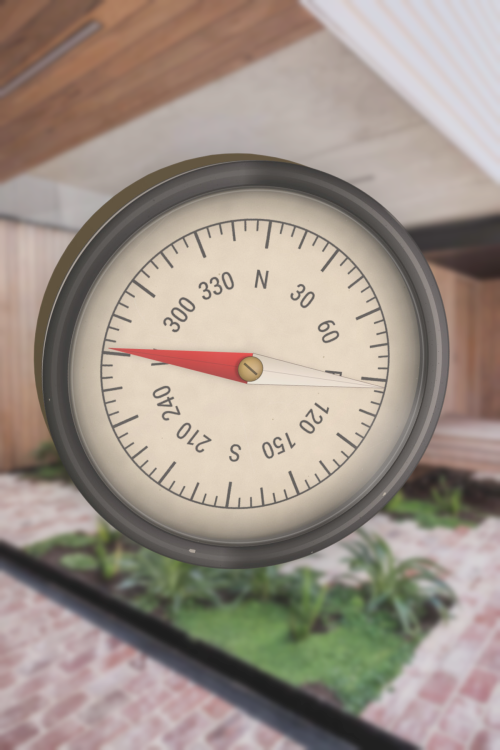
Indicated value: 272.5 °
